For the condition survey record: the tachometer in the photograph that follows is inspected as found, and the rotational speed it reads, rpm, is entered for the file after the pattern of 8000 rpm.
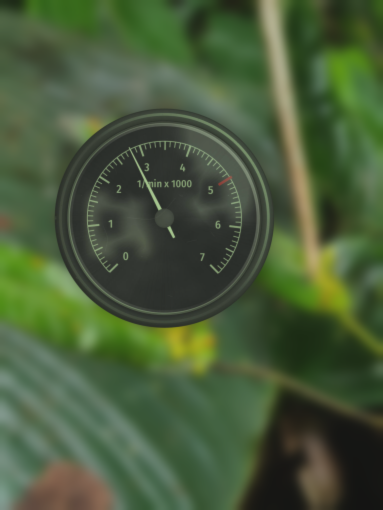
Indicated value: 2800 rpm
